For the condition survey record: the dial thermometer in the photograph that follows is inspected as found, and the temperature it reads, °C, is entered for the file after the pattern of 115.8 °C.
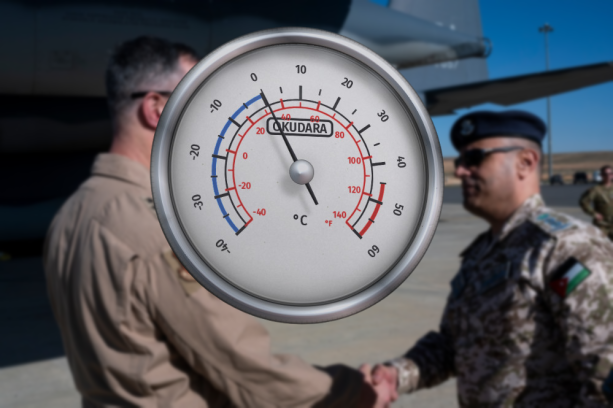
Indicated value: 0 °C
